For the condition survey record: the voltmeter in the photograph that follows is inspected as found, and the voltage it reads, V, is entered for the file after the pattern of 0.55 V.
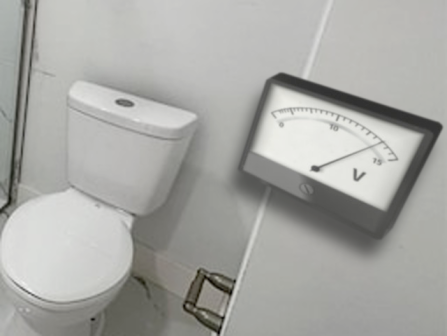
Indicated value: 13.5 V
